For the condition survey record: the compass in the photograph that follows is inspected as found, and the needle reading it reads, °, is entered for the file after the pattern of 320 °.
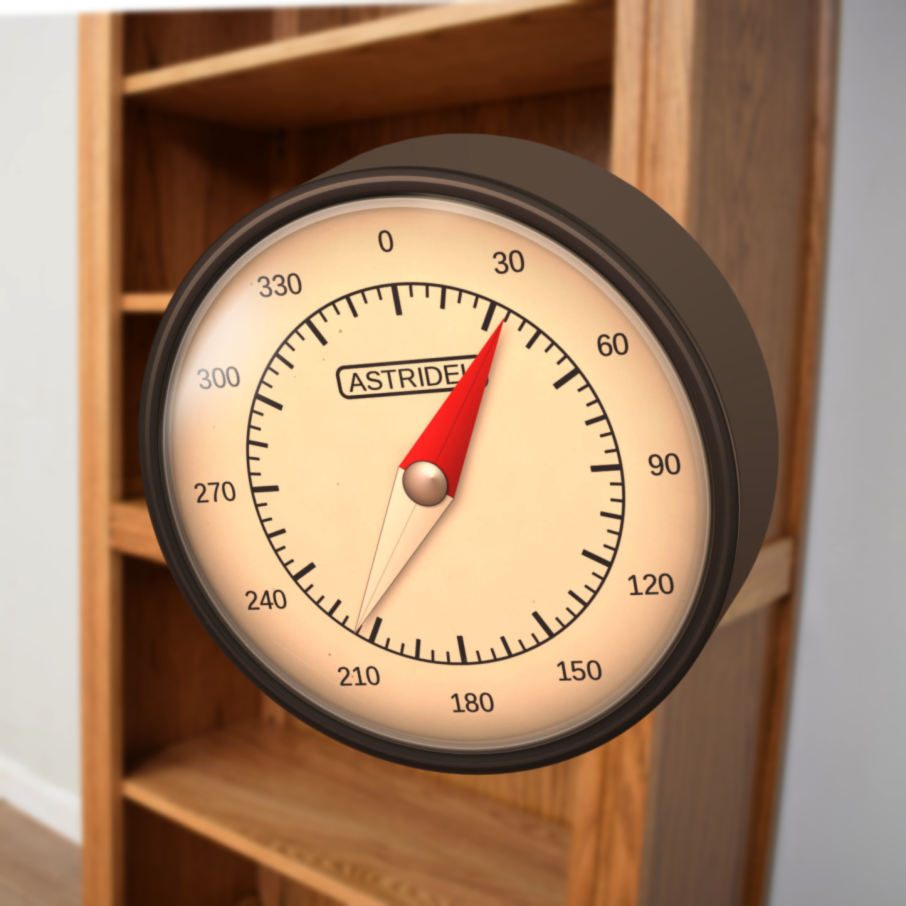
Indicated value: 35 °
